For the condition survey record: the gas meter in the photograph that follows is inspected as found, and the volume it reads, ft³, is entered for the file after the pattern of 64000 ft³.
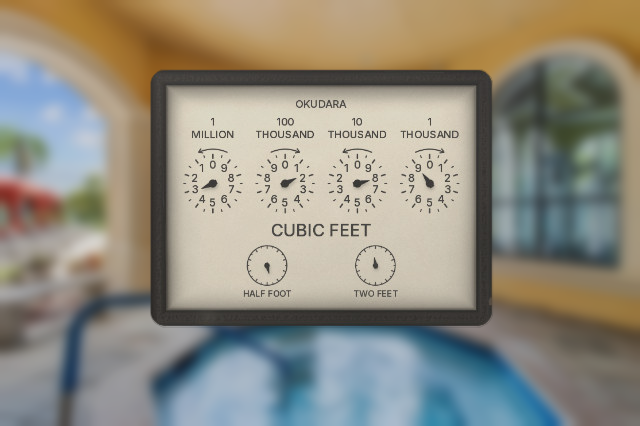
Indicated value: 317900 ft³
